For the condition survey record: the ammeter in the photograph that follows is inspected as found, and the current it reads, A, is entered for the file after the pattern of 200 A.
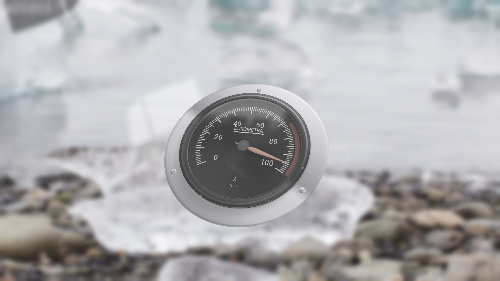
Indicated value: 95 A
